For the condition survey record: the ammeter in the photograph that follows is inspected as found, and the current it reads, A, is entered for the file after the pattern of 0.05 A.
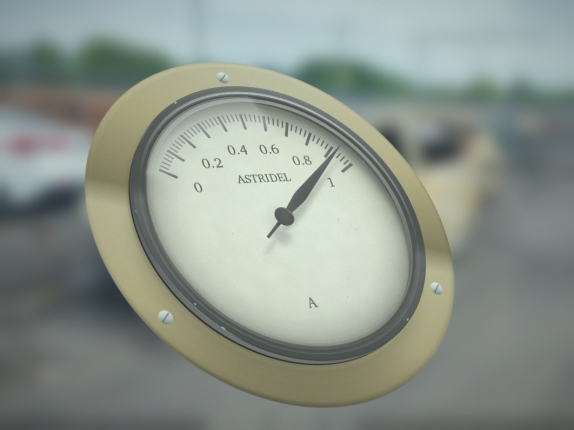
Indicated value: 0.92 A
